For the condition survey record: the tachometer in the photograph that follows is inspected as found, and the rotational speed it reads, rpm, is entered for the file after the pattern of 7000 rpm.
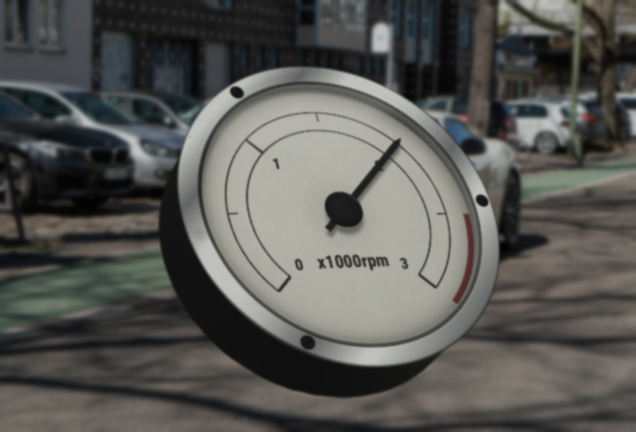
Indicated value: 2000 rpm
